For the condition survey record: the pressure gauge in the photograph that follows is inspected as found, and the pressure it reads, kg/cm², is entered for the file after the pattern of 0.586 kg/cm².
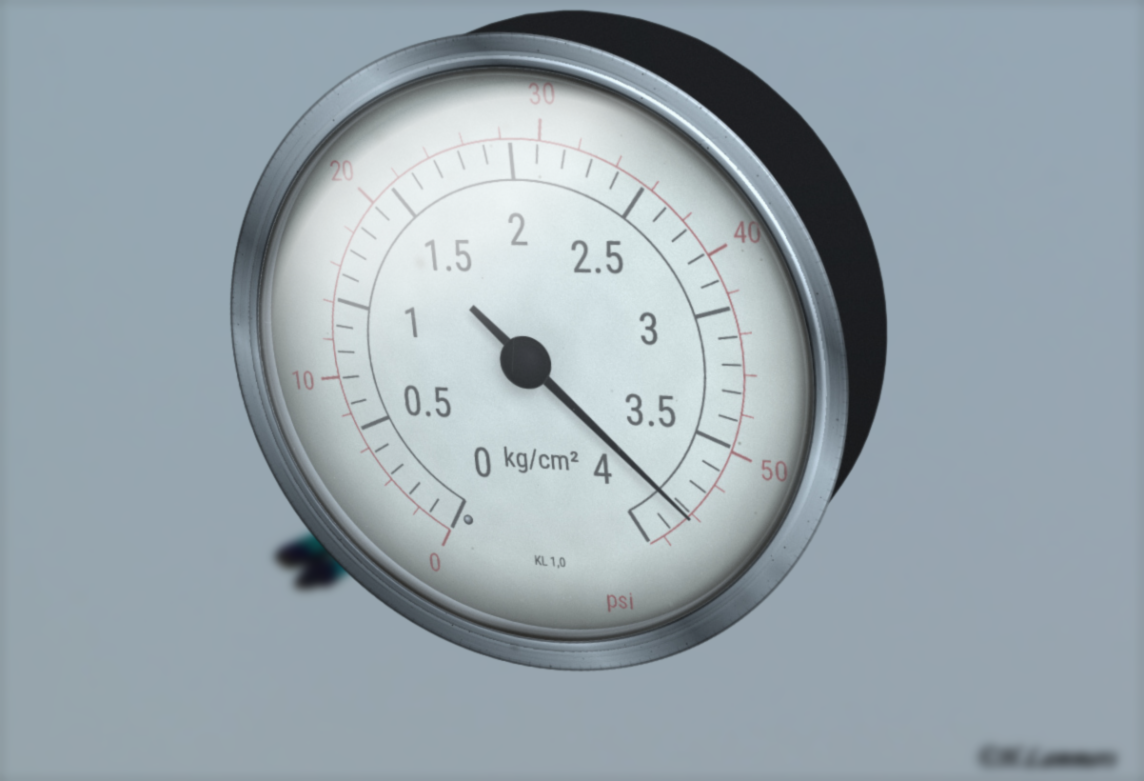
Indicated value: 3.8 kg/cm²
